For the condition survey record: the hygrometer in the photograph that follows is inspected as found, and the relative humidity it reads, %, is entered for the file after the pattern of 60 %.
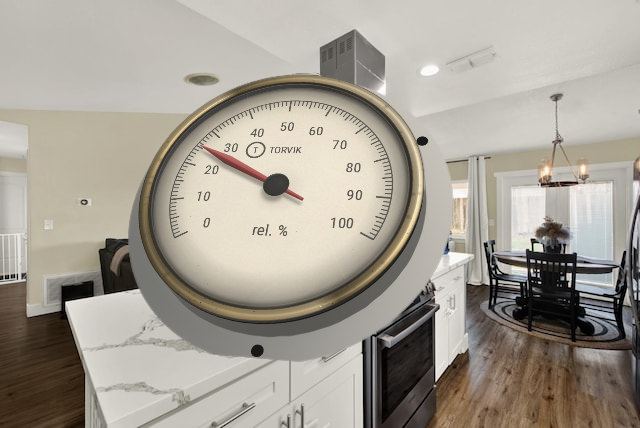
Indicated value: 25 %
